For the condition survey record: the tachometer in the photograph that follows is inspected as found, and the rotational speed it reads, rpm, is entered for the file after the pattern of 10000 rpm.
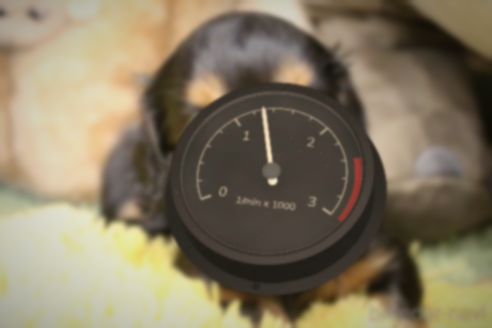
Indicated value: 1300 rpm
